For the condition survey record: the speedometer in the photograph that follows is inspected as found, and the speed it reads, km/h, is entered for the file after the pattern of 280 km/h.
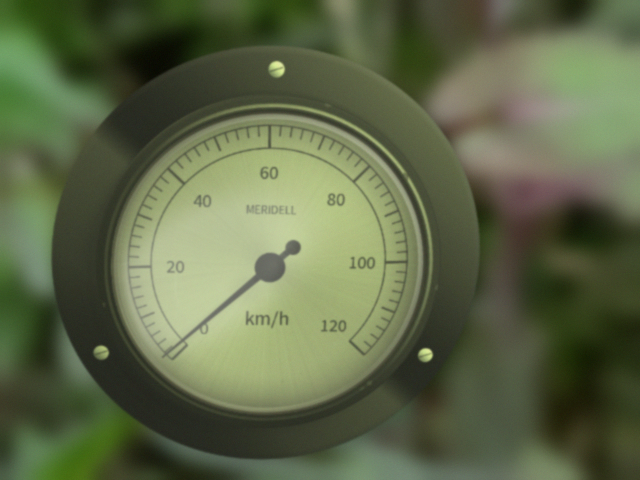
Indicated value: 2 km/h
